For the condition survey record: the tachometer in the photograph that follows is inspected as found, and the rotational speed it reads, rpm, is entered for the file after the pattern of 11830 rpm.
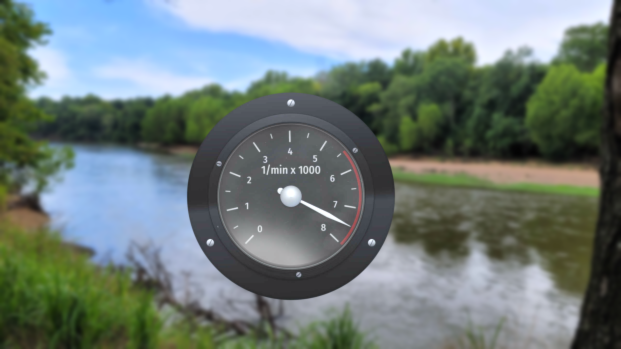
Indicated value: 7500 rpm
